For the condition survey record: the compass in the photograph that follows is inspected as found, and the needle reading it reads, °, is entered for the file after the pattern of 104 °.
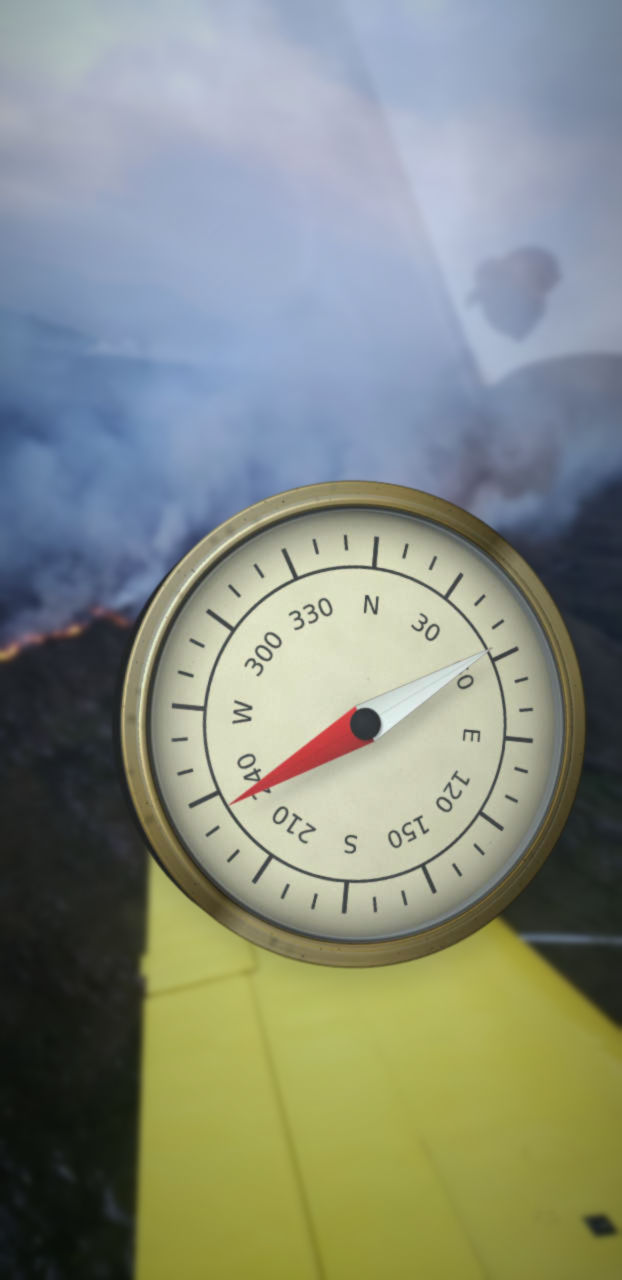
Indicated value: 235 °
